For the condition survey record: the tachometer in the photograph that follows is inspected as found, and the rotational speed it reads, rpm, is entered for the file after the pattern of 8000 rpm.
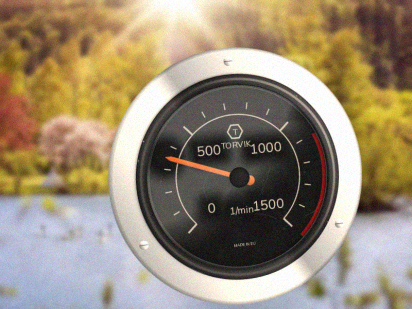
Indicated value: 350 rpm
